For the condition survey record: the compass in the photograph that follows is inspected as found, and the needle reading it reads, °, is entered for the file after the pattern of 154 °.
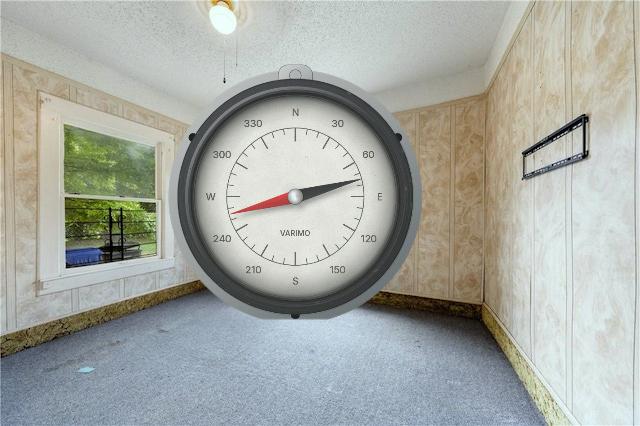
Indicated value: 255 °
